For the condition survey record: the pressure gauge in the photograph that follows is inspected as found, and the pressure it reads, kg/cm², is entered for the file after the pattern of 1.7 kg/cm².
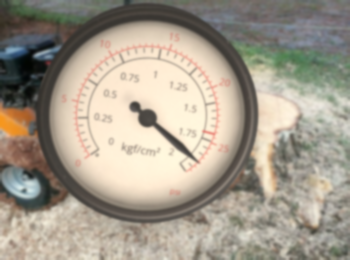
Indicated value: 1.9 kg/cm²
